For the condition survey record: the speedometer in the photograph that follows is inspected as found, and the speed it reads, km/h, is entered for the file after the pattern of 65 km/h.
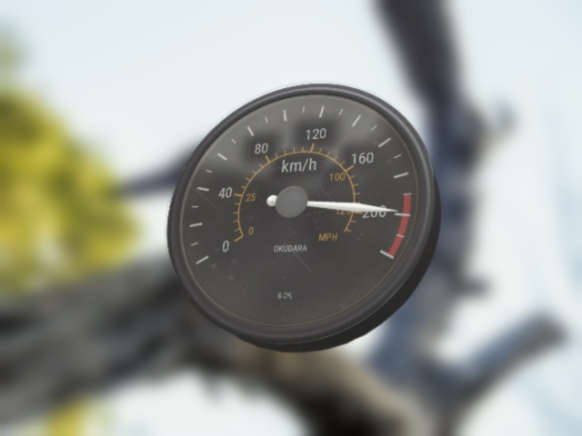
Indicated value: 200 km/h
